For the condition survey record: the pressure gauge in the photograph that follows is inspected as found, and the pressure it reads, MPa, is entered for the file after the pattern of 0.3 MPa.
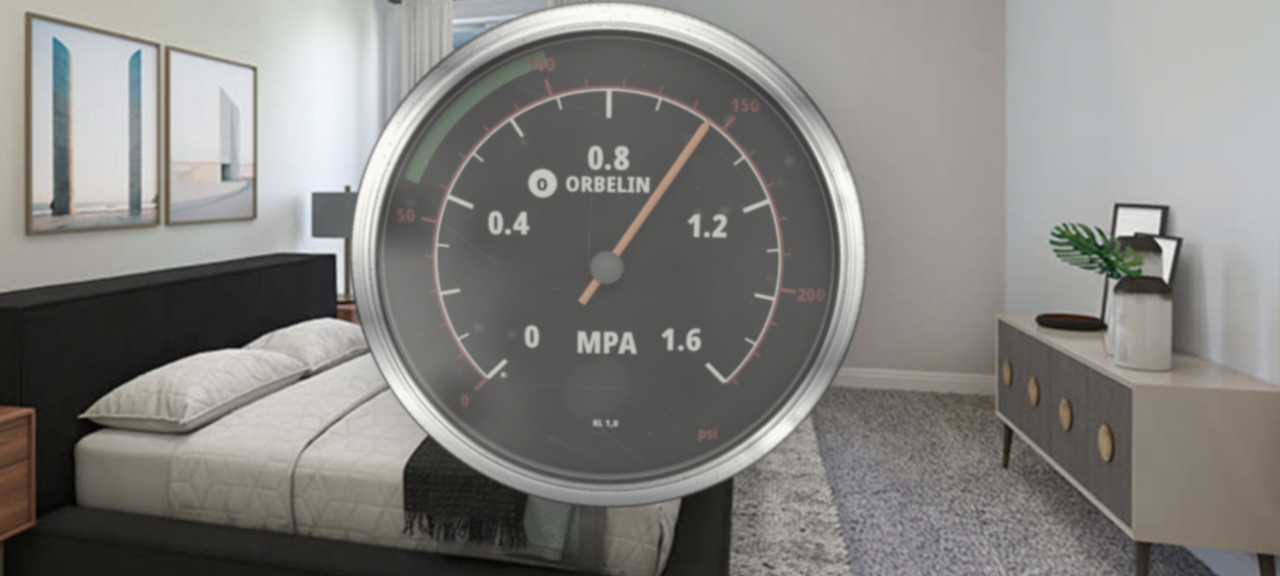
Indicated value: 1 MPa
